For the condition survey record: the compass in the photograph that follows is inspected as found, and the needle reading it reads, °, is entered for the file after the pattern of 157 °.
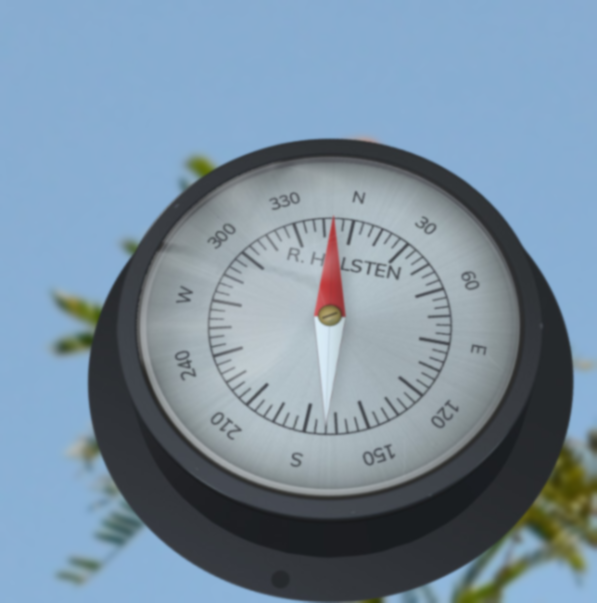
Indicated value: 350 °
